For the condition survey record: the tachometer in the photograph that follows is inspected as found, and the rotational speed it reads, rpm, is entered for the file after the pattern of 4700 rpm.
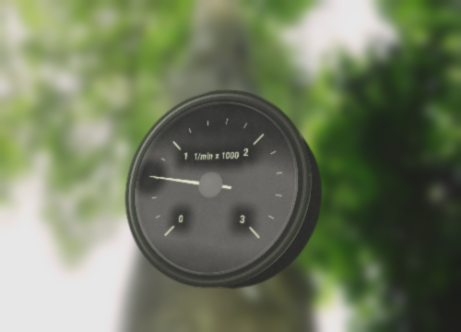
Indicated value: 600 rpm
